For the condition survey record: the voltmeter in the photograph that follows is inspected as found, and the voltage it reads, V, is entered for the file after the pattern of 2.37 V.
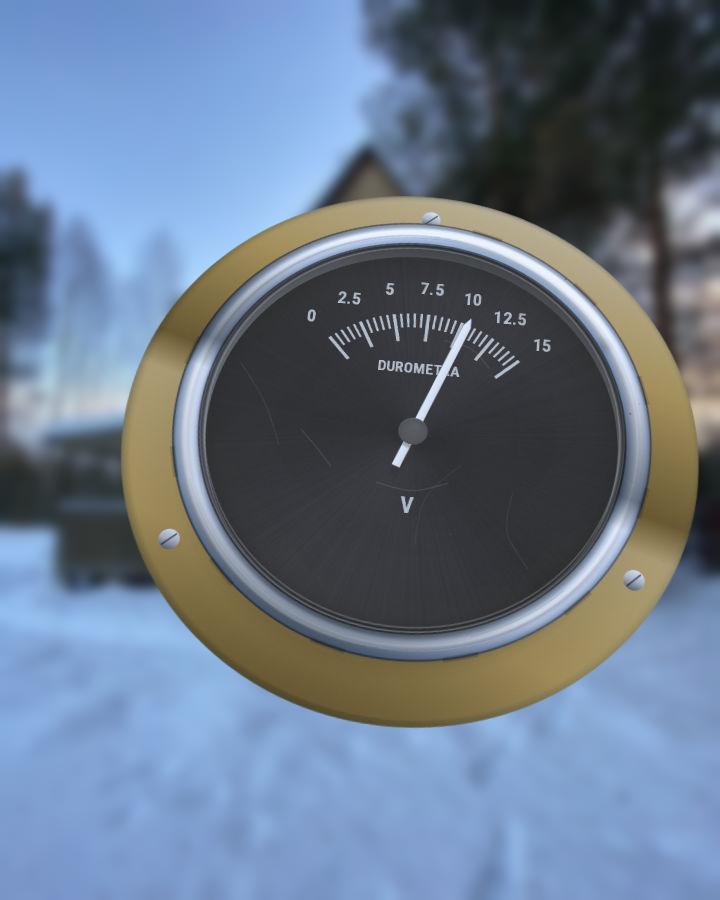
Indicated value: 10.5 V
